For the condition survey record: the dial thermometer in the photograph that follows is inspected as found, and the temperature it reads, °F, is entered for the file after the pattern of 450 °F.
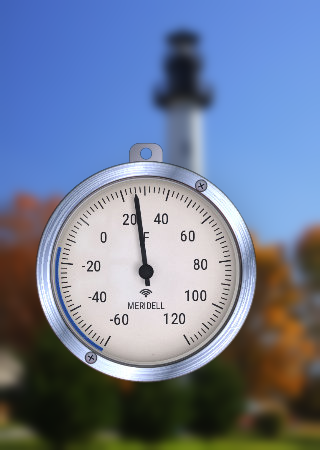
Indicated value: 26 °F
